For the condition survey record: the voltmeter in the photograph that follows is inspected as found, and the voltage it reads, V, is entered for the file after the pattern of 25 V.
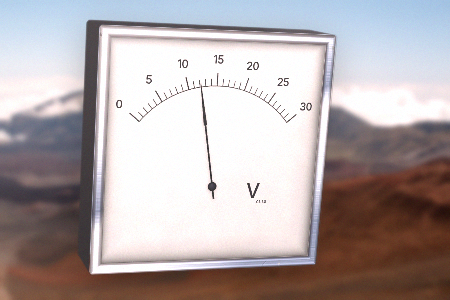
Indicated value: 12 V
